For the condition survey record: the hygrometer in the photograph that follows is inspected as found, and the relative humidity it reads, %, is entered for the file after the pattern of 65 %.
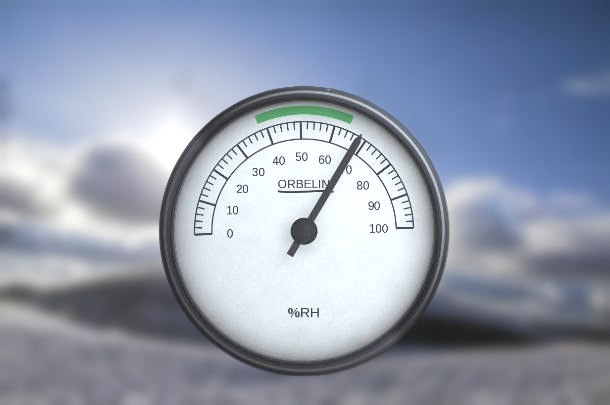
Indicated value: 68 %
